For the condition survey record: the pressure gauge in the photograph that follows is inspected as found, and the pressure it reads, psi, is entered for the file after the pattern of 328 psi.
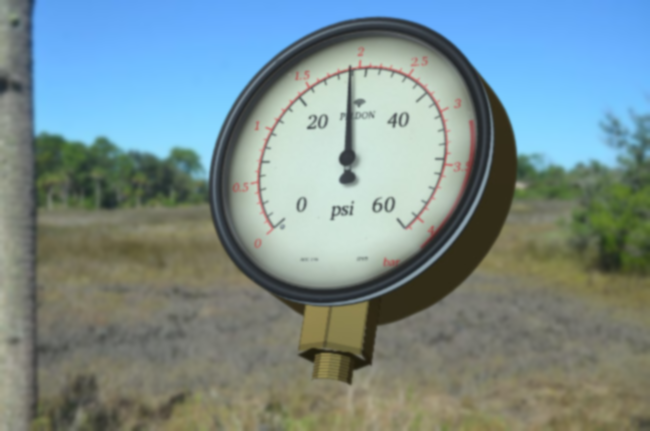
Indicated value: 28 psi
